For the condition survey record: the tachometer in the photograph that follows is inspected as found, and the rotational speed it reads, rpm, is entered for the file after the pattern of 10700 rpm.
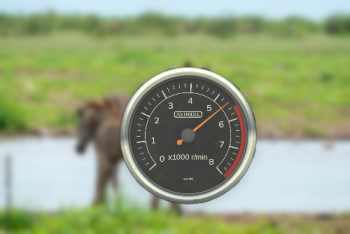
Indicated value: 5400 rpm
